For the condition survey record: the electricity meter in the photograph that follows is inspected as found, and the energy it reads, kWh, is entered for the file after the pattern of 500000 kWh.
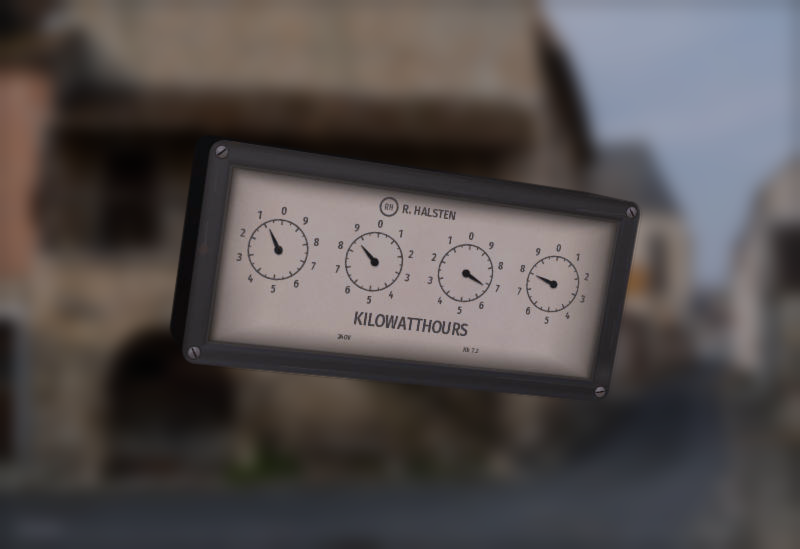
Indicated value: 868 kWh
